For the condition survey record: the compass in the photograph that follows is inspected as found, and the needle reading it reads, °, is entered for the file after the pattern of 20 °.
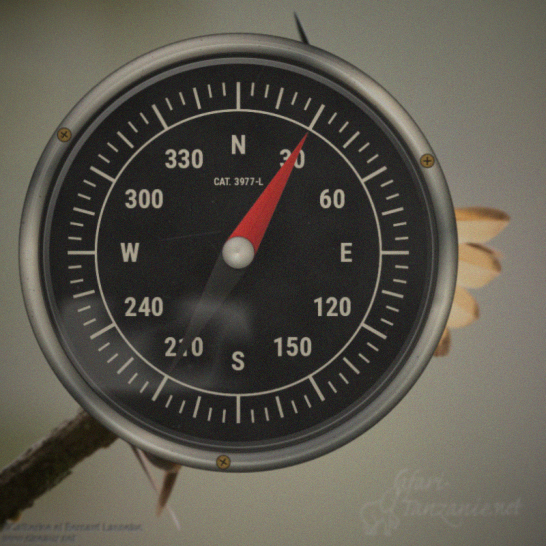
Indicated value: 30 °
